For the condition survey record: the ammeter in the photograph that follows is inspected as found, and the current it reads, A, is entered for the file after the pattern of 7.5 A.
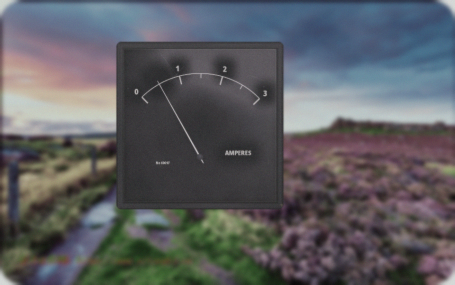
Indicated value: 0.5 A
